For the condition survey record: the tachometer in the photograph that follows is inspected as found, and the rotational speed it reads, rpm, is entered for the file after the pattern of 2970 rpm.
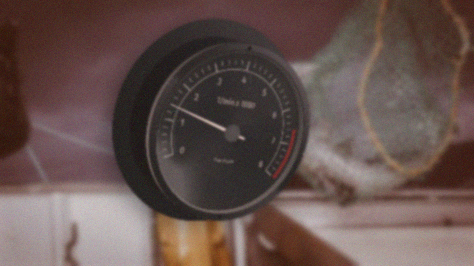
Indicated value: 1400 rpm
